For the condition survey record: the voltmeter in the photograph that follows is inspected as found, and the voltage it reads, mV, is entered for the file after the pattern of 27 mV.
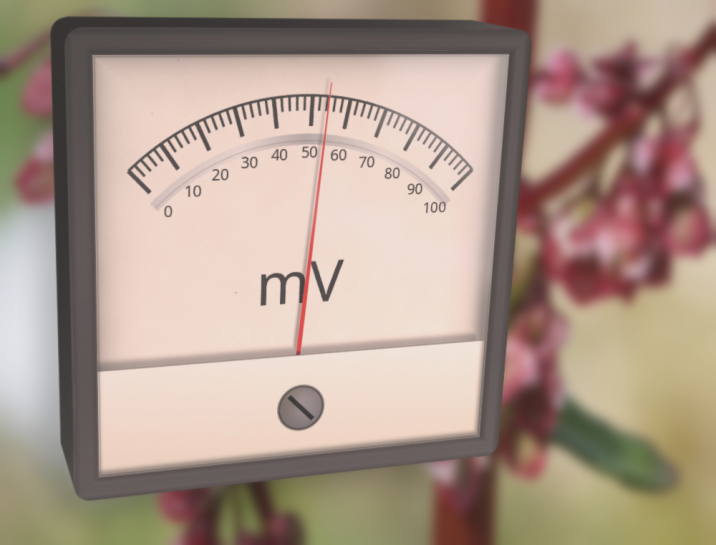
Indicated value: 54 mV
